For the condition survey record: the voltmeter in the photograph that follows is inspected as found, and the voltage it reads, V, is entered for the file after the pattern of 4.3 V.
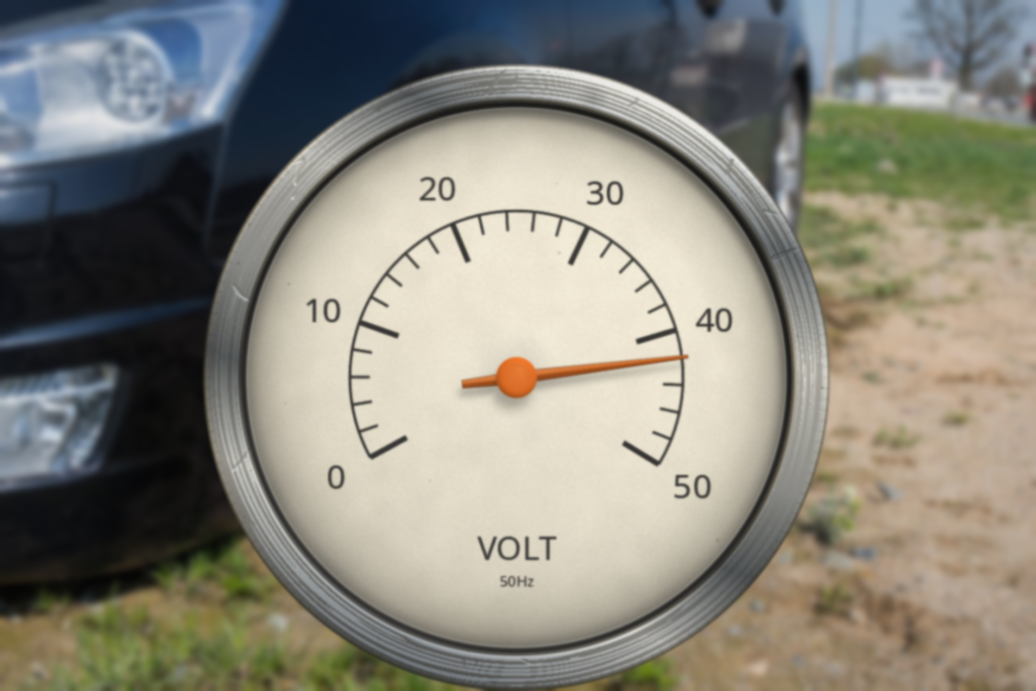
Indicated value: 42 V
